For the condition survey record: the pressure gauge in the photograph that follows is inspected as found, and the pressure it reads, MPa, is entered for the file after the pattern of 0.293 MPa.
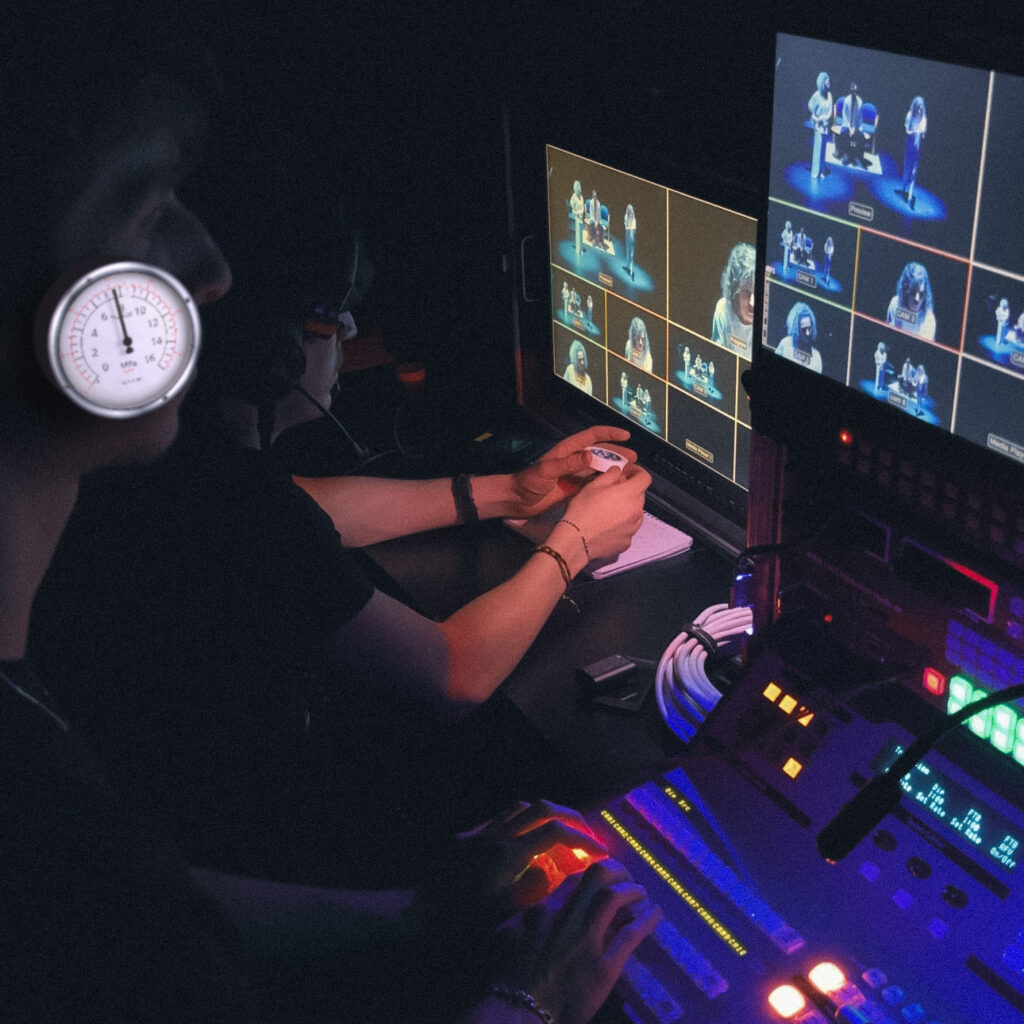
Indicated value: 7.5 MPa
